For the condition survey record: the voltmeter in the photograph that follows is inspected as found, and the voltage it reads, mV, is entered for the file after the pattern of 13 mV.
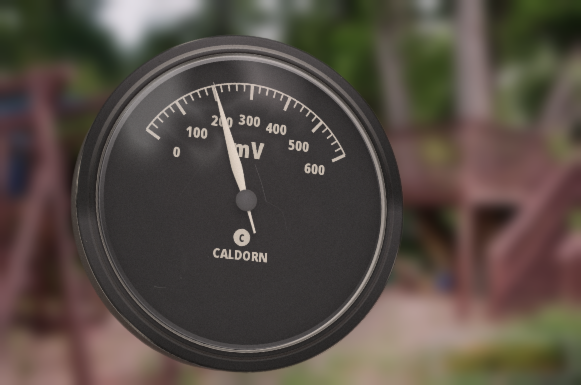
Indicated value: 200 mV
